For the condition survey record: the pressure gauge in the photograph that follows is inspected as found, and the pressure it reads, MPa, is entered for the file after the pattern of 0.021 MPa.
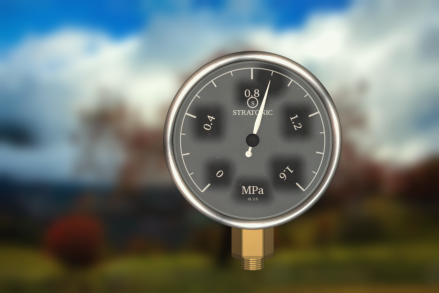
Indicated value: 0.9 MPa
